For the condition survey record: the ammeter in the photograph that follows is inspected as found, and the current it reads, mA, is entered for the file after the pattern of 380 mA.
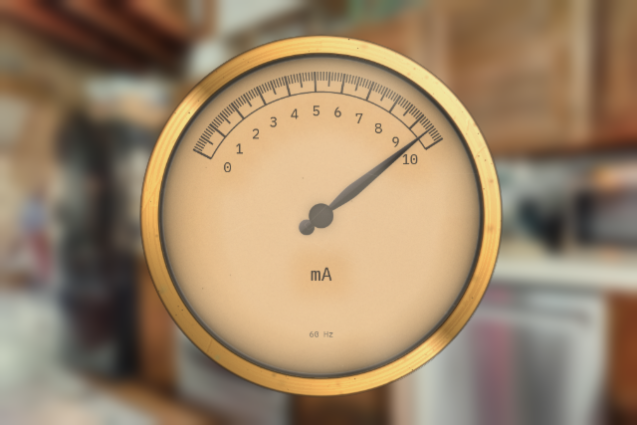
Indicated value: 9.5 mA
